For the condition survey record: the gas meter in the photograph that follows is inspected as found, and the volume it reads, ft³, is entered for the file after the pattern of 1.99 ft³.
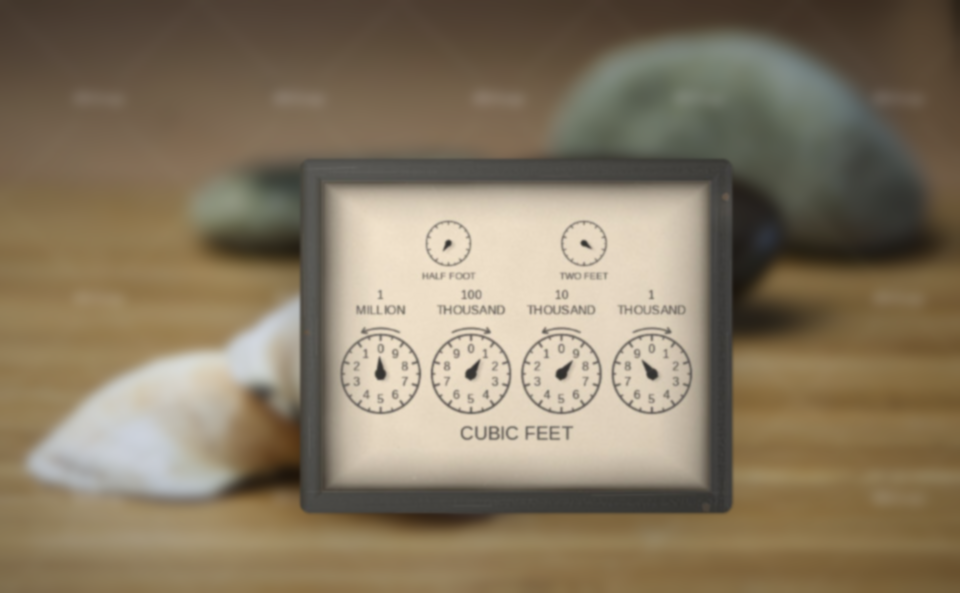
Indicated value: 8900 ft³
